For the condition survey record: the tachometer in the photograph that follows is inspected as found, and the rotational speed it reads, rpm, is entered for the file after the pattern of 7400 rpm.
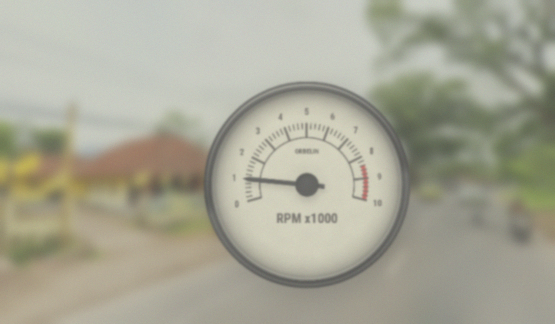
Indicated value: 1000 rpm
